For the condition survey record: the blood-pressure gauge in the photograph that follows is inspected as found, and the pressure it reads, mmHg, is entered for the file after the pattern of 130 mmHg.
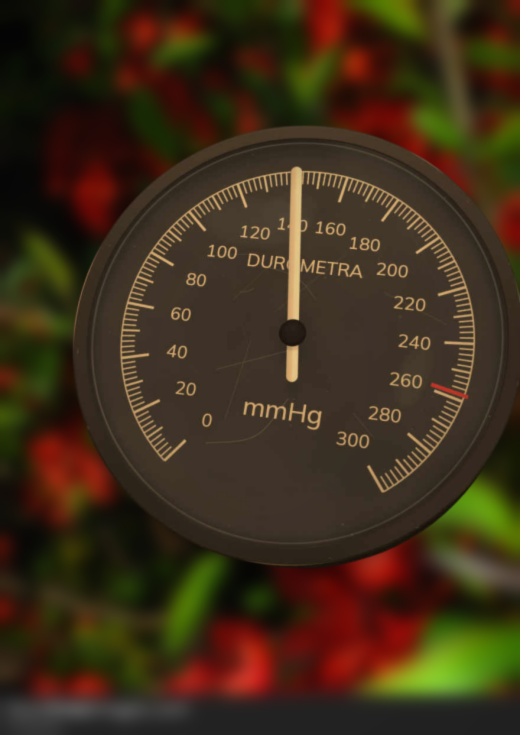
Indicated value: 142 mmHg
